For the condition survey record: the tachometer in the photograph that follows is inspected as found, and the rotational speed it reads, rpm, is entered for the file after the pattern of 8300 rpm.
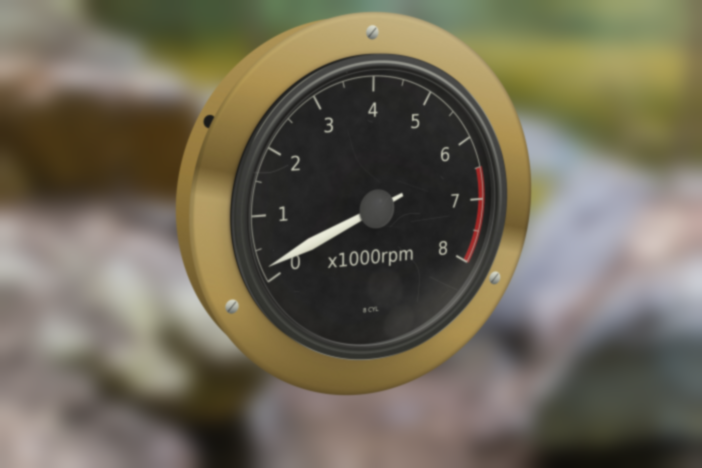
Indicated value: 250 rpm
